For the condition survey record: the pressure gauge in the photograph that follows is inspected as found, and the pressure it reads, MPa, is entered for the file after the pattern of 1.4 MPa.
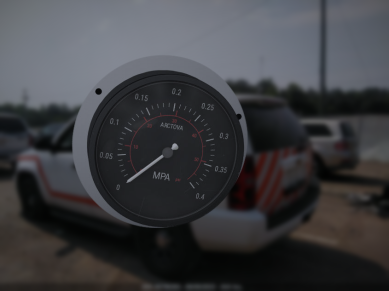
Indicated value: 0 MPa
